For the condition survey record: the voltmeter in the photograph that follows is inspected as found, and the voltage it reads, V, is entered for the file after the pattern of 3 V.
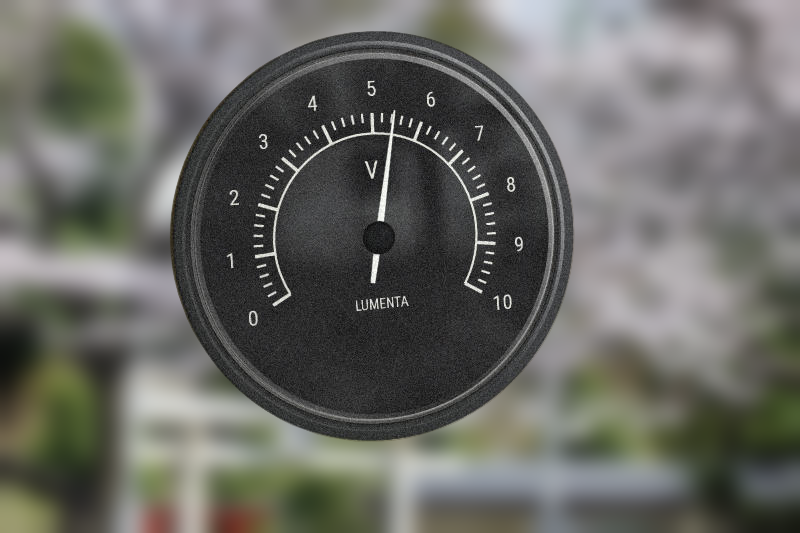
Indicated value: 5.4 V
